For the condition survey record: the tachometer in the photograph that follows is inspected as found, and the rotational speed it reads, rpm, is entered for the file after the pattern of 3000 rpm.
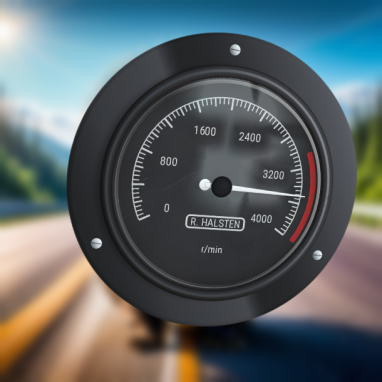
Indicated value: 3500 rpm
